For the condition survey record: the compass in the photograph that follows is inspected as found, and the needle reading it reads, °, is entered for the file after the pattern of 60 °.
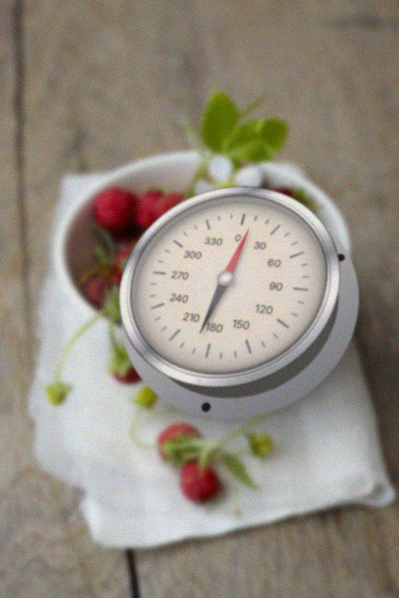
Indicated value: 10 °
